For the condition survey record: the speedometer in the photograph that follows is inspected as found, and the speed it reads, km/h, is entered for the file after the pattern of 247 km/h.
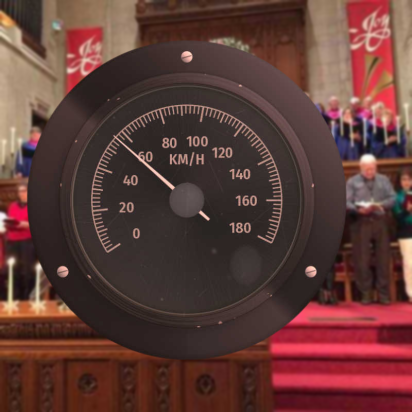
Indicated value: 56 km/h
